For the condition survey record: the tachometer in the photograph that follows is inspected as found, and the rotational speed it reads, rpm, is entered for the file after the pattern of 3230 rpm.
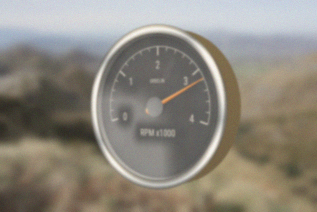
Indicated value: 3200 rpm
